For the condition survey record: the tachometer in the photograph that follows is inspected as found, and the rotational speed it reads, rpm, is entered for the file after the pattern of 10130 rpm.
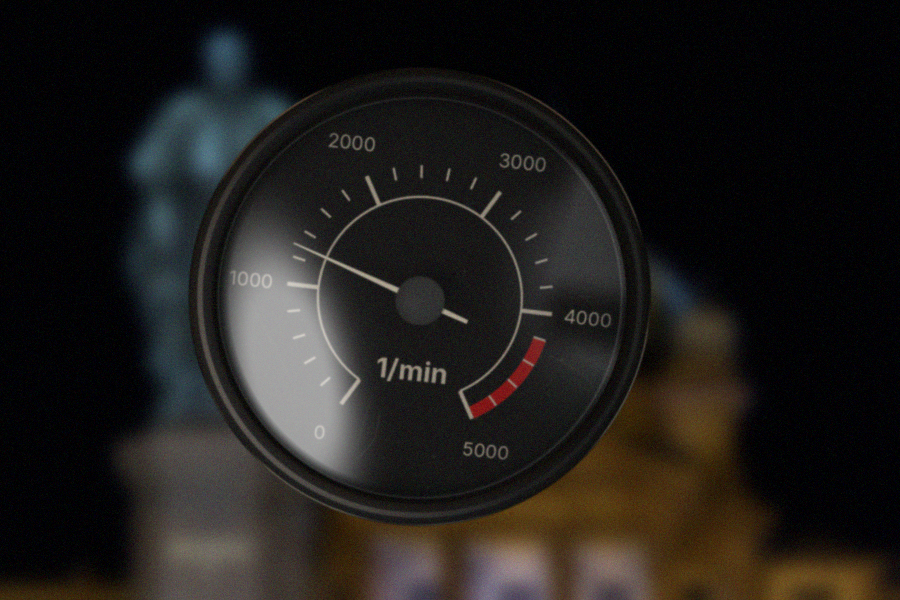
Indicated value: 1300 rpm
